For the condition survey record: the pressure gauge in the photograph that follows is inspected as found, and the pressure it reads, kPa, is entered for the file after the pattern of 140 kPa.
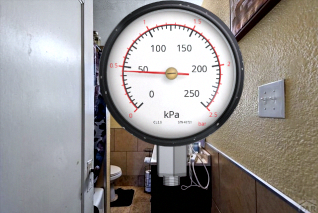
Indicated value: 45 kPa
